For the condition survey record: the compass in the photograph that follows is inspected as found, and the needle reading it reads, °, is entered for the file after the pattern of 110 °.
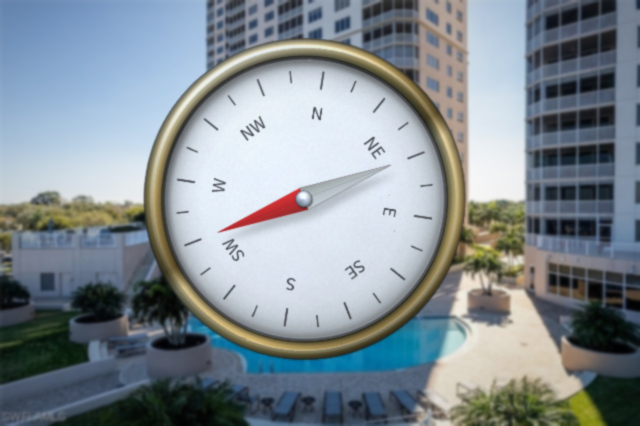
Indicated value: 240 °
